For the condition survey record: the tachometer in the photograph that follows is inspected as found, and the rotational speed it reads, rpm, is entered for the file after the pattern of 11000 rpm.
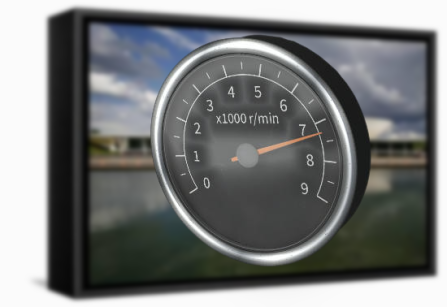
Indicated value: 7250 rpm
